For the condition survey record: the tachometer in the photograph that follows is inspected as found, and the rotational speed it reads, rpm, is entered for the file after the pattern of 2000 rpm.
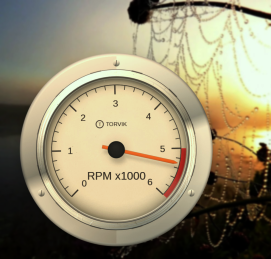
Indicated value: 5300 rpm
